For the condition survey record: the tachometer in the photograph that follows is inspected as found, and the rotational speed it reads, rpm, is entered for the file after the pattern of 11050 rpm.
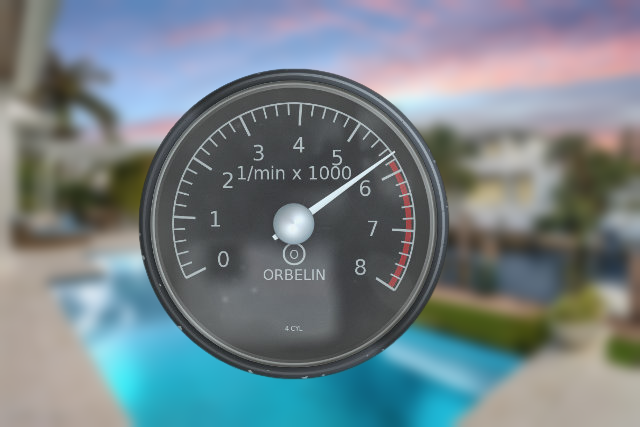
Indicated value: 5700 rpm
